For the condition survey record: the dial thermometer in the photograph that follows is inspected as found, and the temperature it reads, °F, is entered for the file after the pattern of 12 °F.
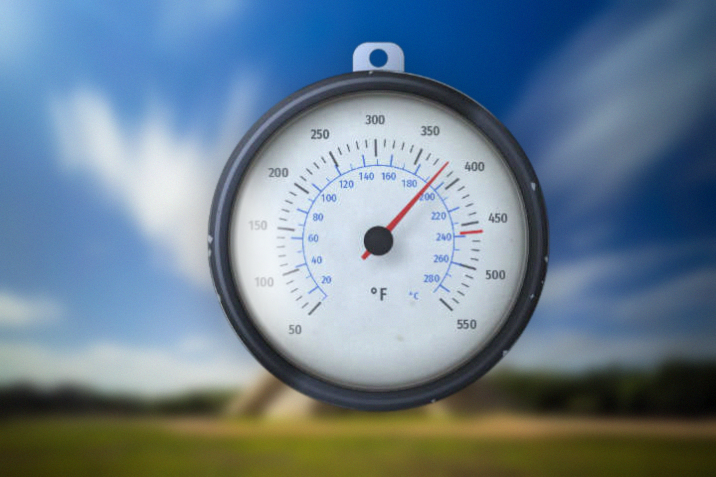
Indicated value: 380 °F
